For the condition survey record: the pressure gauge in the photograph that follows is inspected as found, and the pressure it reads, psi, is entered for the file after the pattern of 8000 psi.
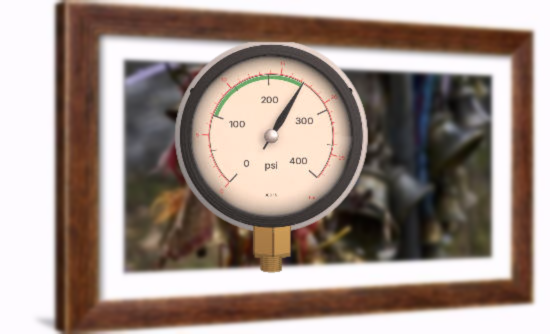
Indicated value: 250 psi
